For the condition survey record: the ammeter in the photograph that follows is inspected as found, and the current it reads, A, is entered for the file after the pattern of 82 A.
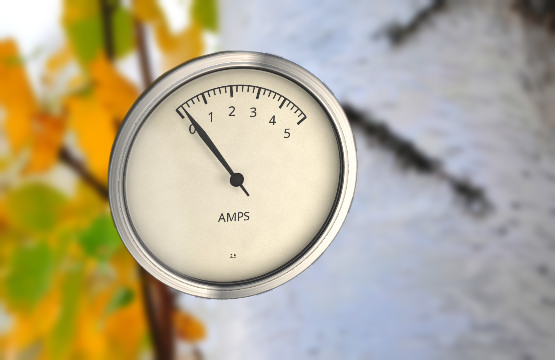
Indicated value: 0.2 A
